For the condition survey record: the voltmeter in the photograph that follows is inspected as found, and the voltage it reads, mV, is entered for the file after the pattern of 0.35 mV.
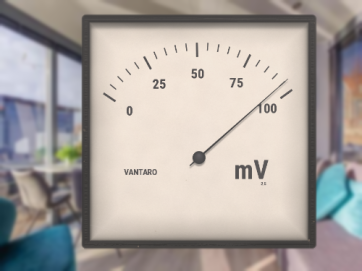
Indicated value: 95 mV
